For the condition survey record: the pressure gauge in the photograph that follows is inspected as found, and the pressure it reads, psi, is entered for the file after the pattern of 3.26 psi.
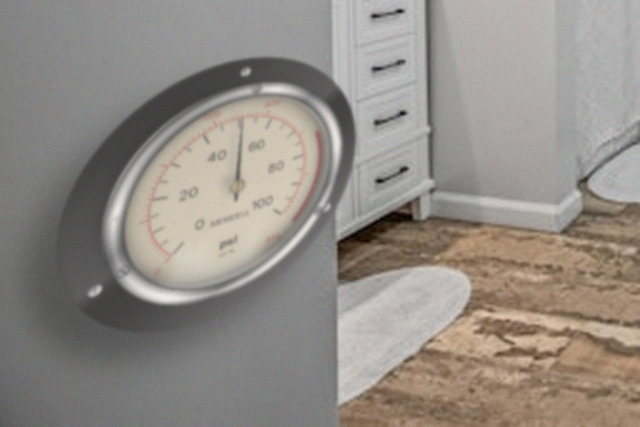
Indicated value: 50 psi
